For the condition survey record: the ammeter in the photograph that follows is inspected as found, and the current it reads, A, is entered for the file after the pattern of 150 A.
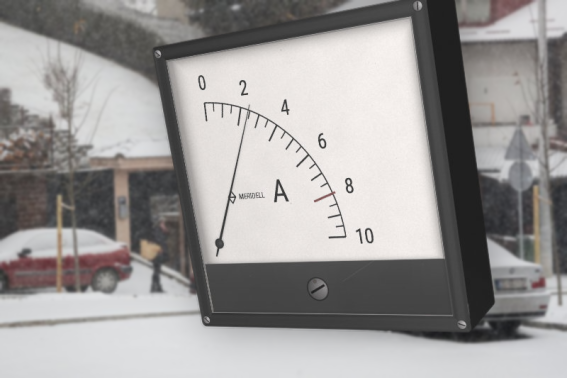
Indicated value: 2.5 A
